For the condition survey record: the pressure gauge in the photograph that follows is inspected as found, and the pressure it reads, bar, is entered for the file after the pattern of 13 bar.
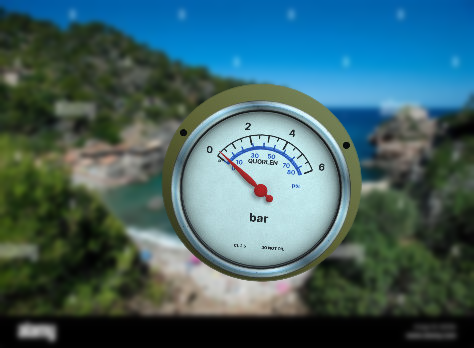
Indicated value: 0.25 bar
